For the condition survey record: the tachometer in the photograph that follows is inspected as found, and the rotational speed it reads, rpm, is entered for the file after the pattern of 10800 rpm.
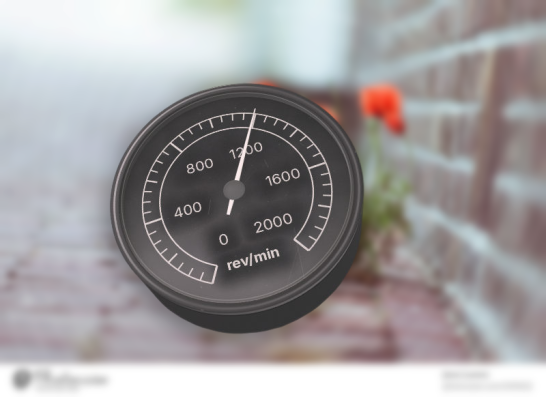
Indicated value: 1200 rpm
